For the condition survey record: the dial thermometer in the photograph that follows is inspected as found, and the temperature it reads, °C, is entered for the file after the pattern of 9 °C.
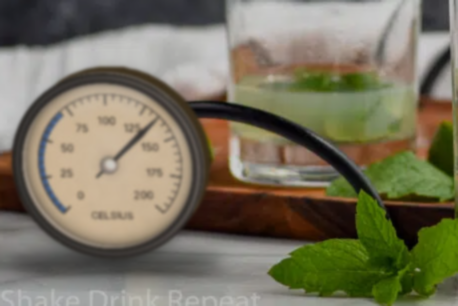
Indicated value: 135 °C
